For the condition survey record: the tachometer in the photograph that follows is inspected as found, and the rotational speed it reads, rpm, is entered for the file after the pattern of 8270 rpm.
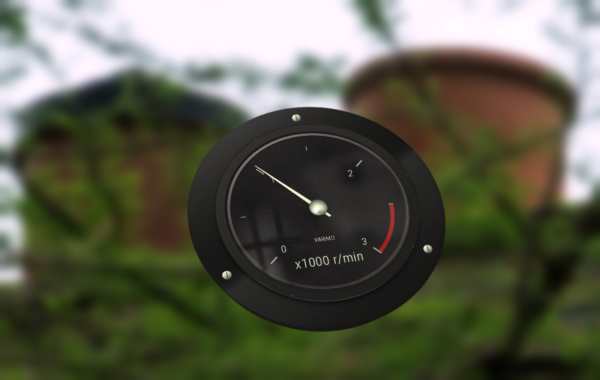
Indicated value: 1000 rpm
